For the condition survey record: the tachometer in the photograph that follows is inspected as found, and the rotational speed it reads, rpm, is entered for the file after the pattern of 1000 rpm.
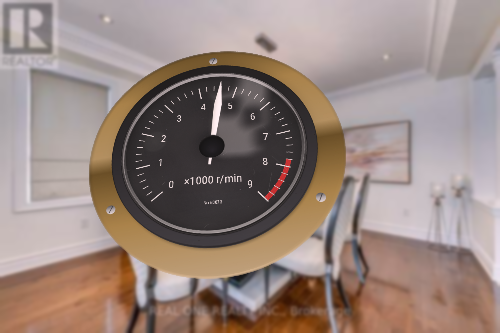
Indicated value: 4600 rpm
